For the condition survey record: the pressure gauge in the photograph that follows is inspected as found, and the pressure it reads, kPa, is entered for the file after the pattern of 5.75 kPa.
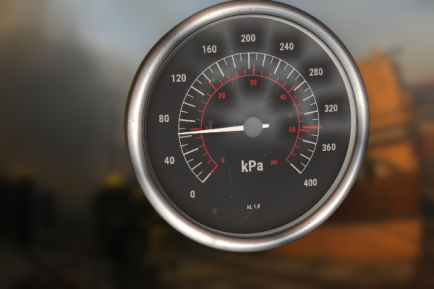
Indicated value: 65 kPa
